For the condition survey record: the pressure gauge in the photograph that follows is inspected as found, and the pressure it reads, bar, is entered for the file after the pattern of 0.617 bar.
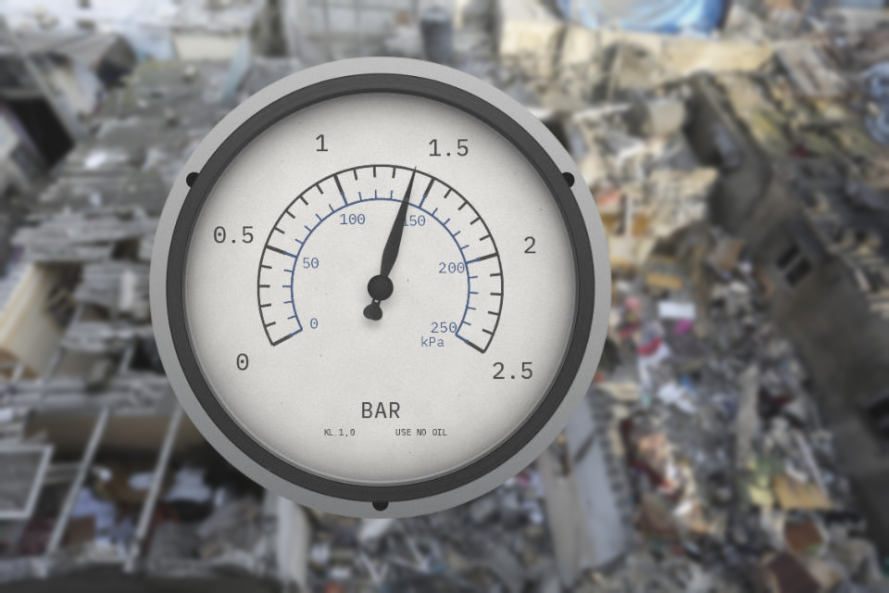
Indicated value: 1.4 bar
